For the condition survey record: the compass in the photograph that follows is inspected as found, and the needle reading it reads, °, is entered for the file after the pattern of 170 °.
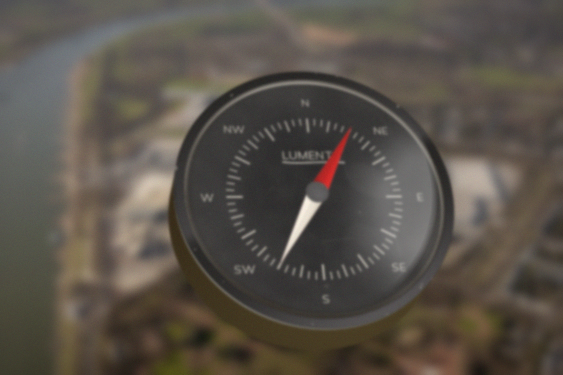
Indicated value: 30 °
